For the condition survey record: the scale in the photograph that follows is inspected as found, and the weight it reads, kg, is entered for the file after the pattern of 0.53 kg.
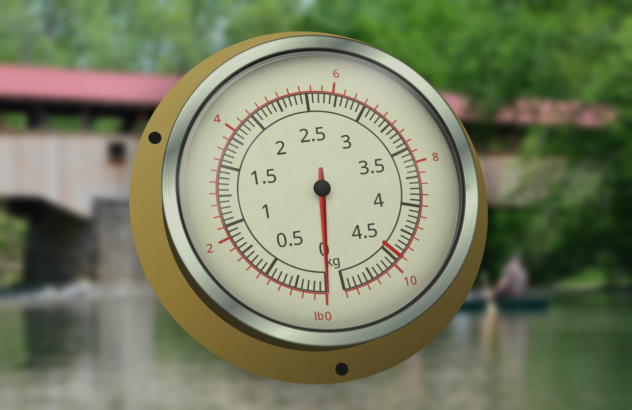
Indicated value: 0 kg
